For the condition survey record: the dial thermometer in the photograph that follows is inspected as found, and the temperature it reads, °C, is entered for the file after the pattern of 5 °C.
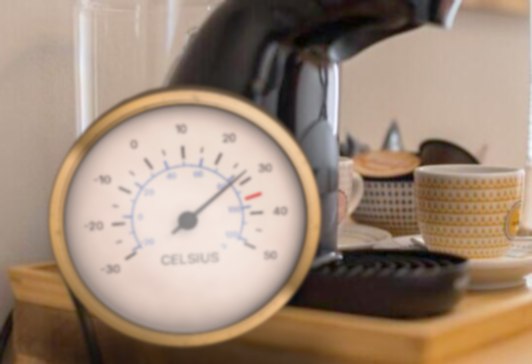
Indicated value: 27.5 °C
